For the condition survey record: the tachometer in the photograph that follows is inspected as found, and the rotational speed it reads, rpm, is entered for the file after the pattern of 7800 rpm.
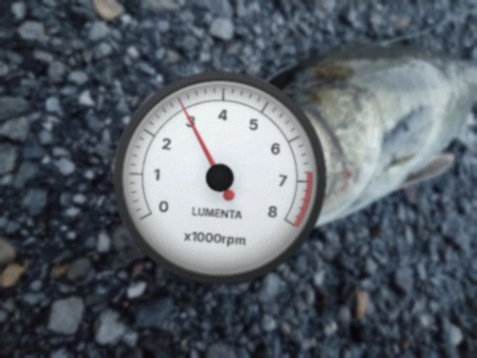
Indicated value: 3000 rpm
